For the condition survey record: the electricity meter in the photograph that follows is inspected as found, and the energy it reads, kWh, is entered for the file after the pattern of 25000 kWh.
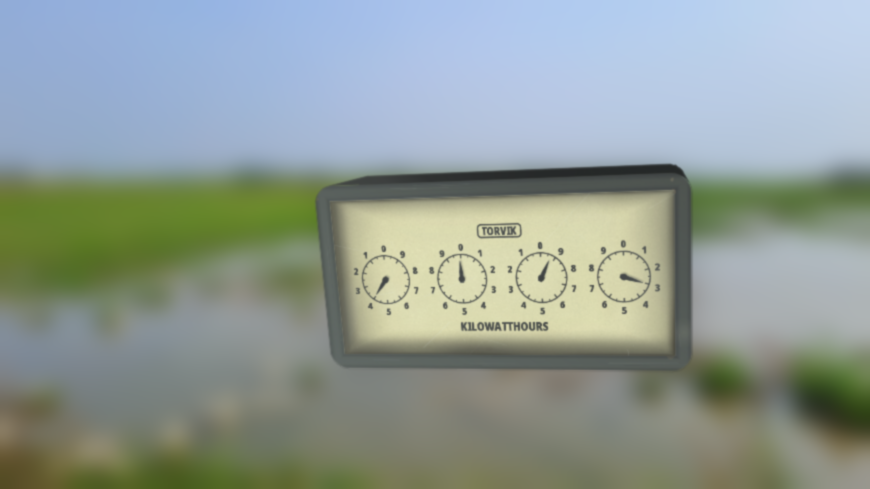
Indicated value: 3993 kWh
